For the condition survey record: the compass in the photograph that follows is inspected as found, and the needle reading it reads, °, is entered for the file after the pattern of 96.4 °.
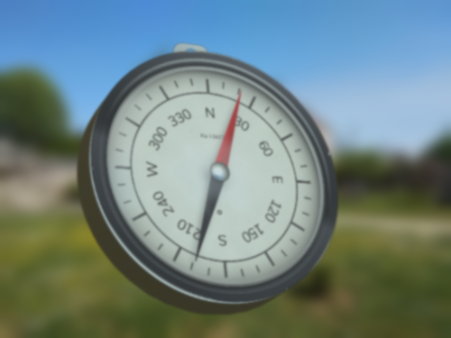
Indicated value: 20 °
